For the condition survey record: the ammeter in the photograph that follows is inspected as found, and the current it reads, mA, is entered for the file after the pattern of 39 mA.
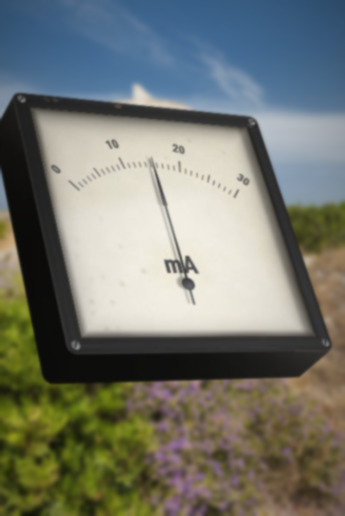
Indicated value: 15 mA
